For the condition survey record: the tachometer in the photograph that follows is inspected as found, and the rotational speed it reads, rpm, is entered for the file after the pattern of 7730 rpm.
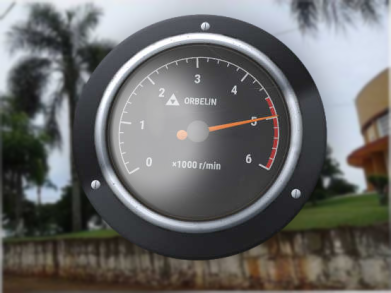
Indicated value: 5000 rpm
